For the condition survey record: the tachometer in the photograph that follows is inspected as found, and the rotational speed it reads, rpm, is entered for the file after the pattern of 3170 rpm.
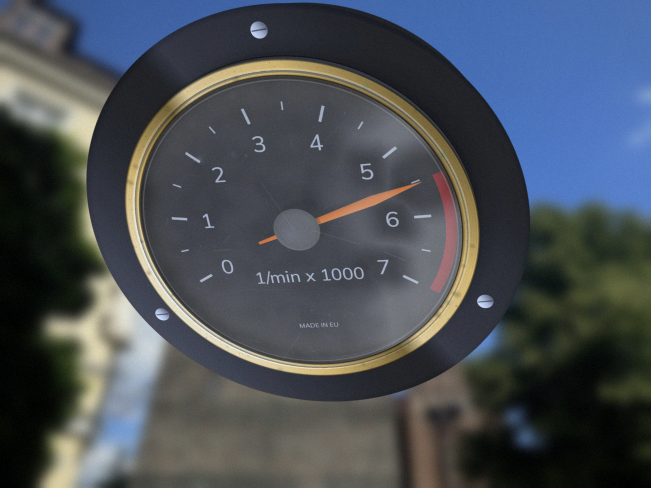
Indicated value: 5500 rpm
